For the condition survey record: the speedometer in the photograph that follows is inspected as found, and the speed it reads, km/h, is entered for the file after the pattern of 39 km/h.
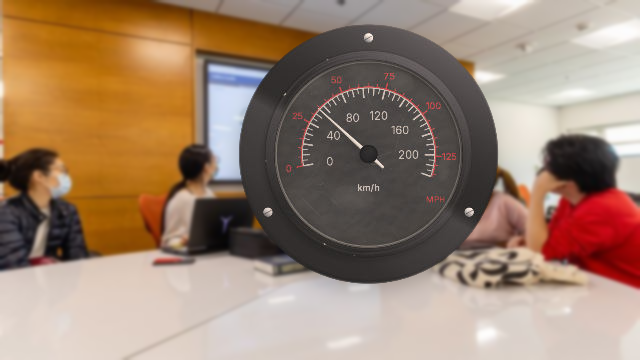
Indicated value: 55 km/h
